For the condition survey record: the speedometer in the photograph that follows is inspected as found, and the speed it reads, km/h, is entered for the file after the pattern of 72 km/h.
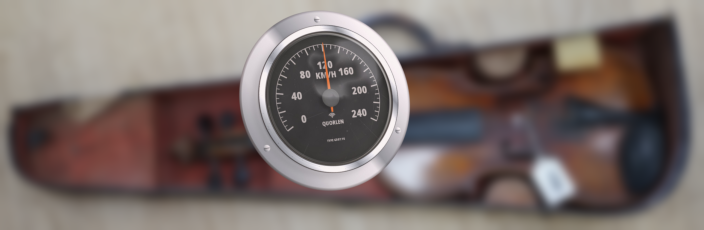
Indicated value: 120 km/h
